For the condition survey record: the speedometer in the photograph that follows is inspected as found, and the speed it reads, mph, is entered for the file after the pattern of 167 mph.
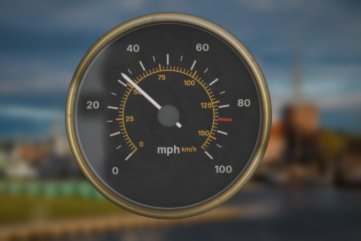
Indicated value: 32.5 mph
